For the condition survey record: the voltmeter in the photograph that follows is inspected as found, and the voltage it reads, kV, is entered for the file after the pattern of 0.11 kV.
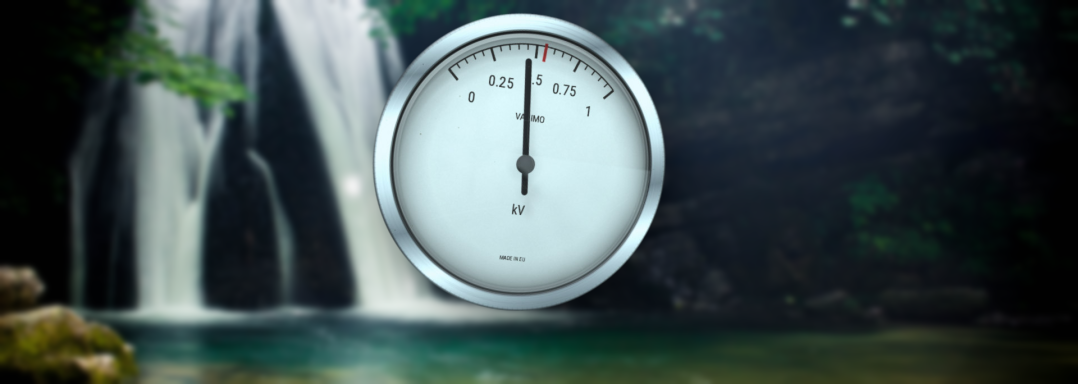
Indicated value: 0.45 kV
